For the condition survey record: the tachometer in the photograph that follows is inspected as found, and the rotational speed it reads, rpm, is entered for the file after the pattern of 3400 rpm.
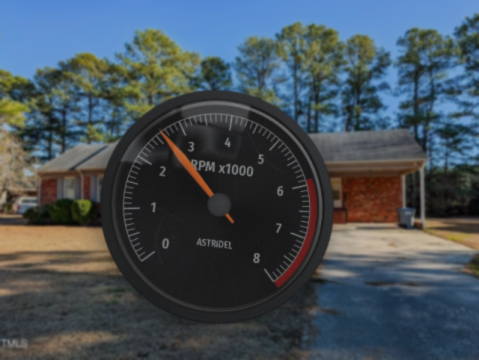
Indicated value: 2600 rpm
